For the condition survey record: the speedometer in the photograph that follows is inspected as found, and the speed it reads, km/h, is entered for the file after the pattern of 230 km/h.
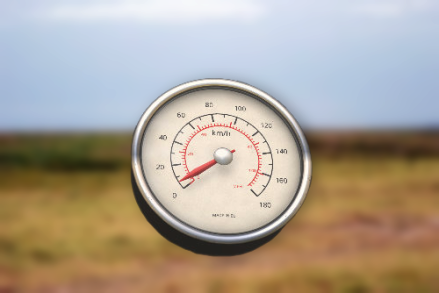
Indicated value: 5 km/h
